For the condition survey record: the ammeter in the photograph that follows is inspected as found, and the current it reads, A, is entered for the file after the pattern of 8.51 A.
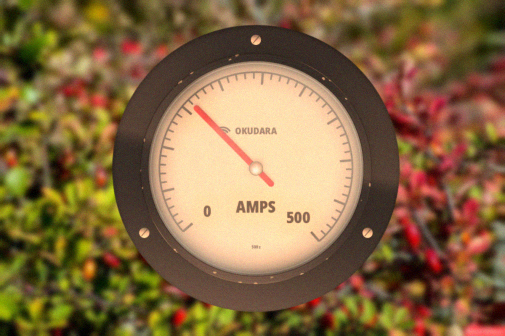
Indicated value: 160 A
